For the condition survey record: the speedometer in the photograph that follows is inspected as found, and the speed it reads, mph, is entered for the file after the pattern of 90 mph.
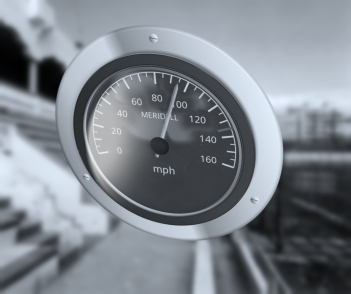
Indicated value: 95 mph
